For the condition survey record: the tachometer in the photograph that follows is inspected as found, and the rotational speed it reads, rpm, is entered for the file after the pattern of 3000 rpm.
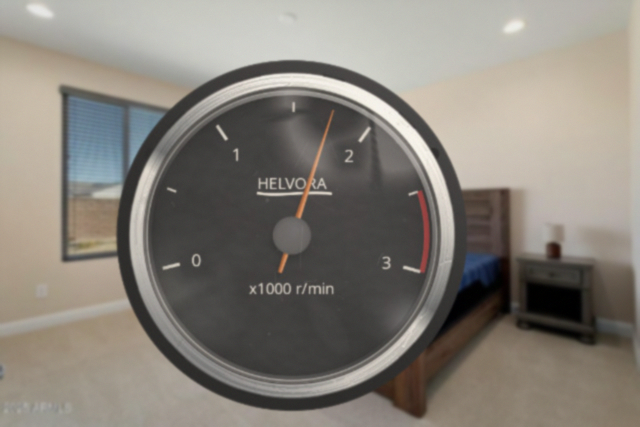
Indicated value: 1750 rpm
